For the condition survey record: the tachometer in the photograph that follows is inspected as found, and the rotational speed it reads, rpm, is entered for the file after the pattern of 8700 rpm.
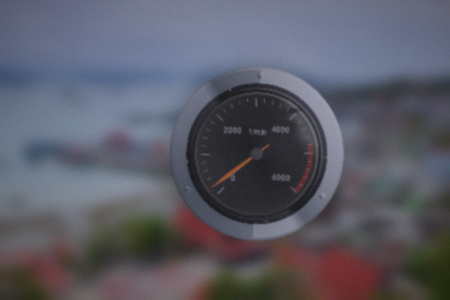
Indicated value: 200 rpm
